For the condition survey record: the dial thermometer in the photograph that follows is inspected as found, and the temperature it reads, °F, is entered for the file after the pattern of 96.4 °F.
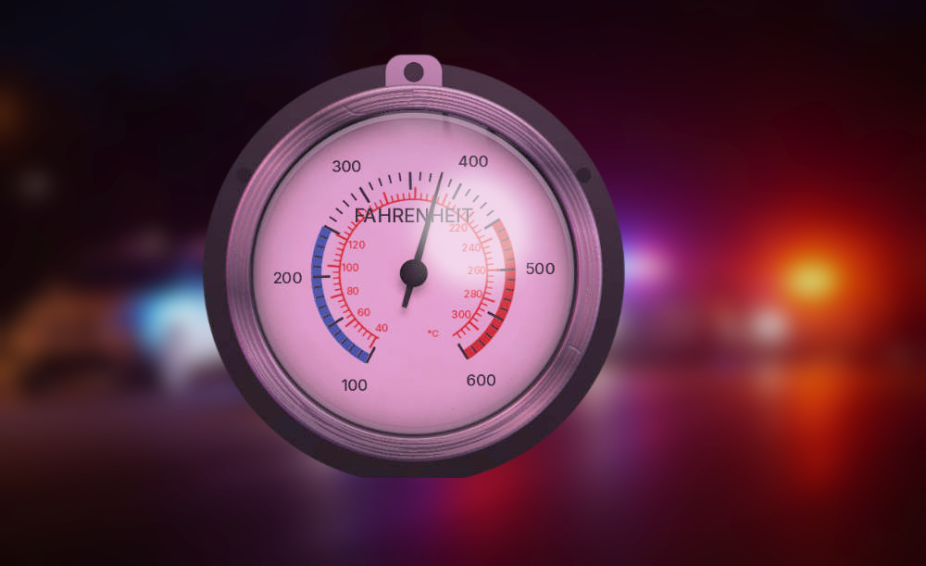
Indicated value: 380 °F
